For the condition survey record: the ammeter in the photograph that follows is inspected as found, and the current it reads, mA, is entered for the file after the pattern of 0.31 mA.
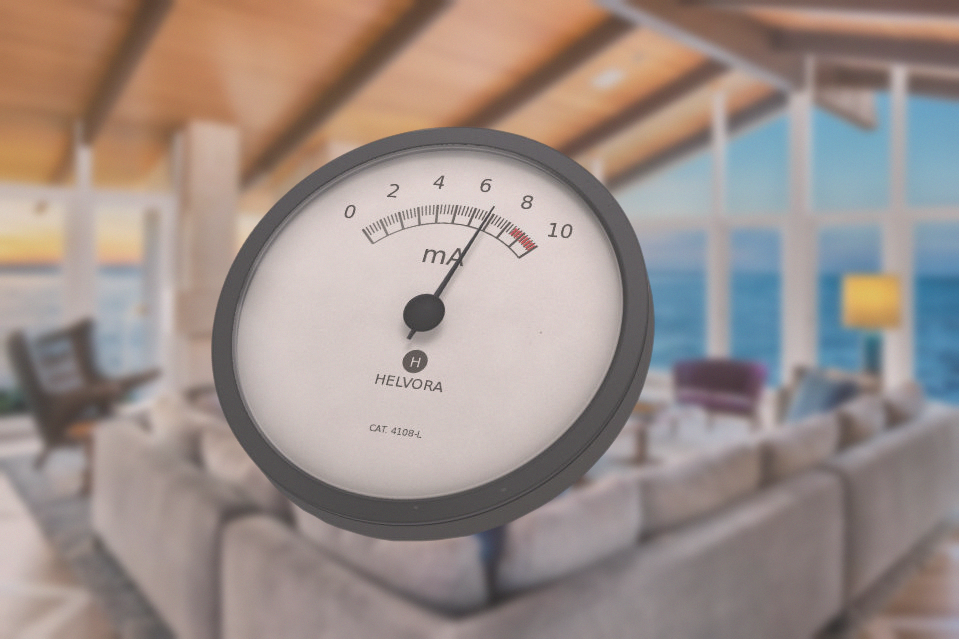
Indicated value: 7 mA
